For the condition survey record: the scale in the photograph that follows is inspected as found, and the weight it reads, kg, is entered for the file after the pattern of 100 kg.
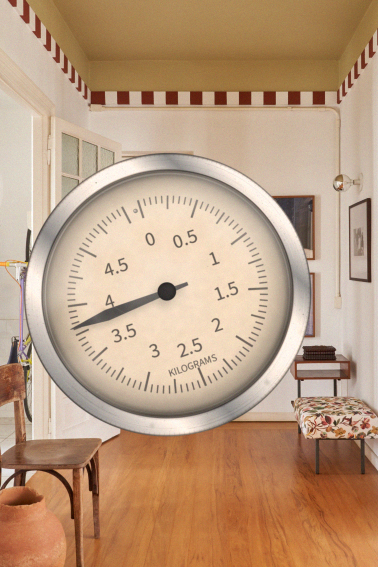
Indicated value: 3.8 kg
